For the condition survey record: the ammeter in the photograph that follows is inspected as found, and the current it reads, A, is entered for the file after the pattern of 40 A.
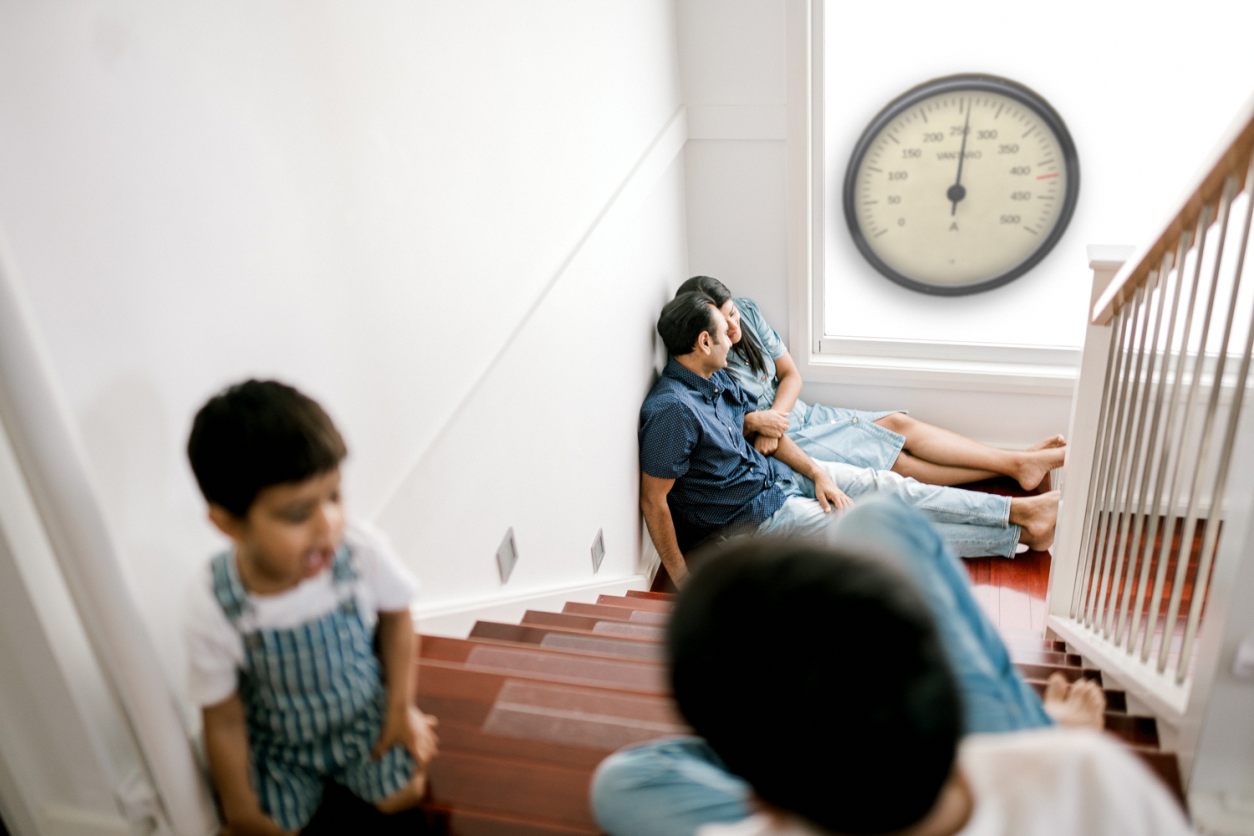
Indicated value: 260 A
